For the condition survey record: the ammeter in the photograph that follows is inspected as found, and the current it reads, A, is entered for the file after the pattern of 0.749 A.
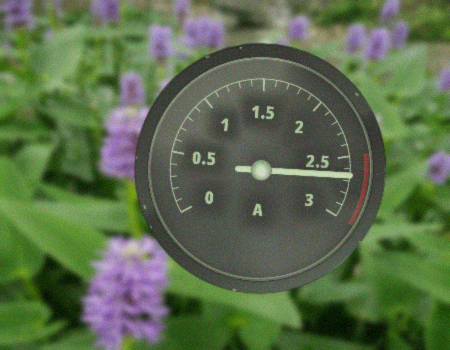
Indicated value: 2.65 A
